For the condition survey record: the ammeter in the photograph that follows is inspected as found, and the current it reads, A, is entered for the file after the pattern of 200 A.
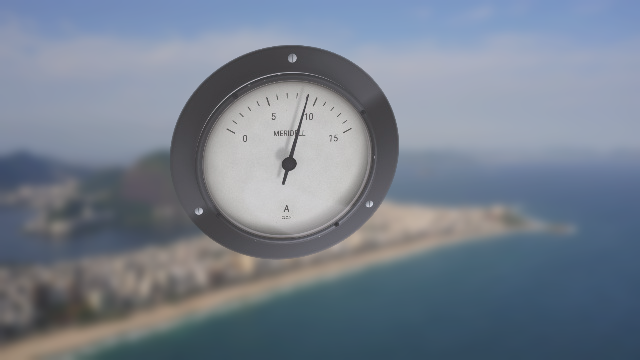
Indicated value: 9 A
